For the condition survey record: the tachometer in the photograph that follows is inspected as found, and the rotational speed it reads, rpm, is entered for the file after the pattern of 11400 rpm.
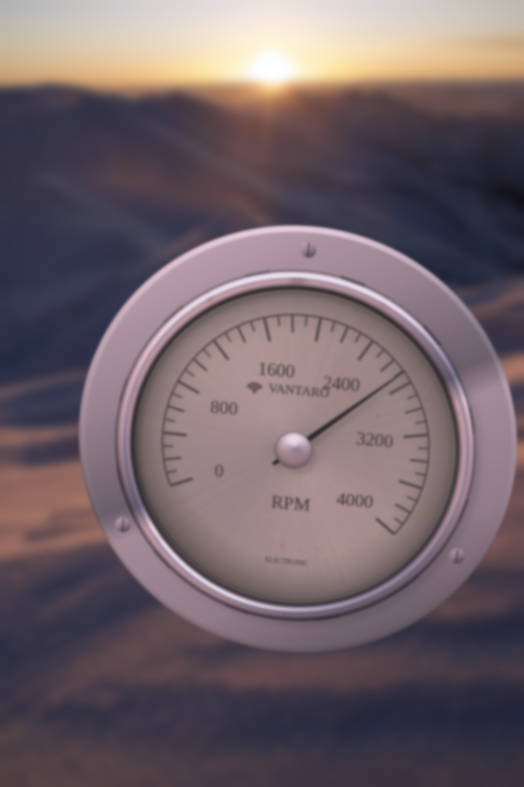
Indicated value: 2700 rpm
